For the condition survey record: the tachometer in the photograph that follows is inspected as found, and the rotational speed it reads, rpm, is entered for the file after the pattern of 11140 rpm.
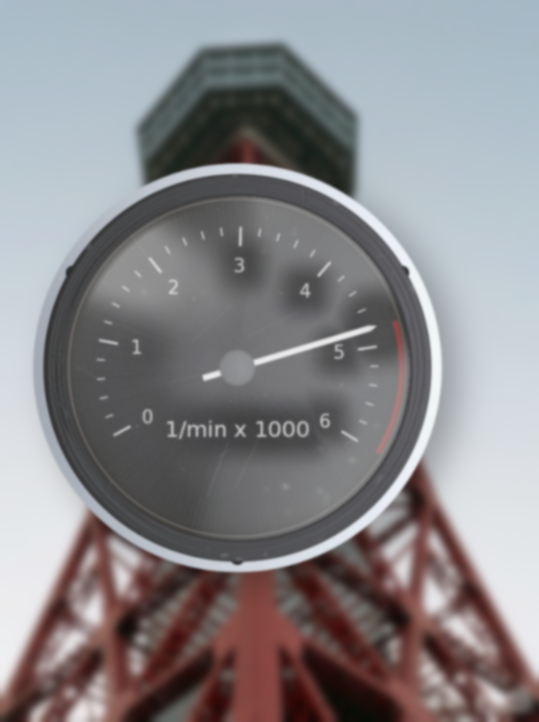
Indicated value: 4800 rpm
